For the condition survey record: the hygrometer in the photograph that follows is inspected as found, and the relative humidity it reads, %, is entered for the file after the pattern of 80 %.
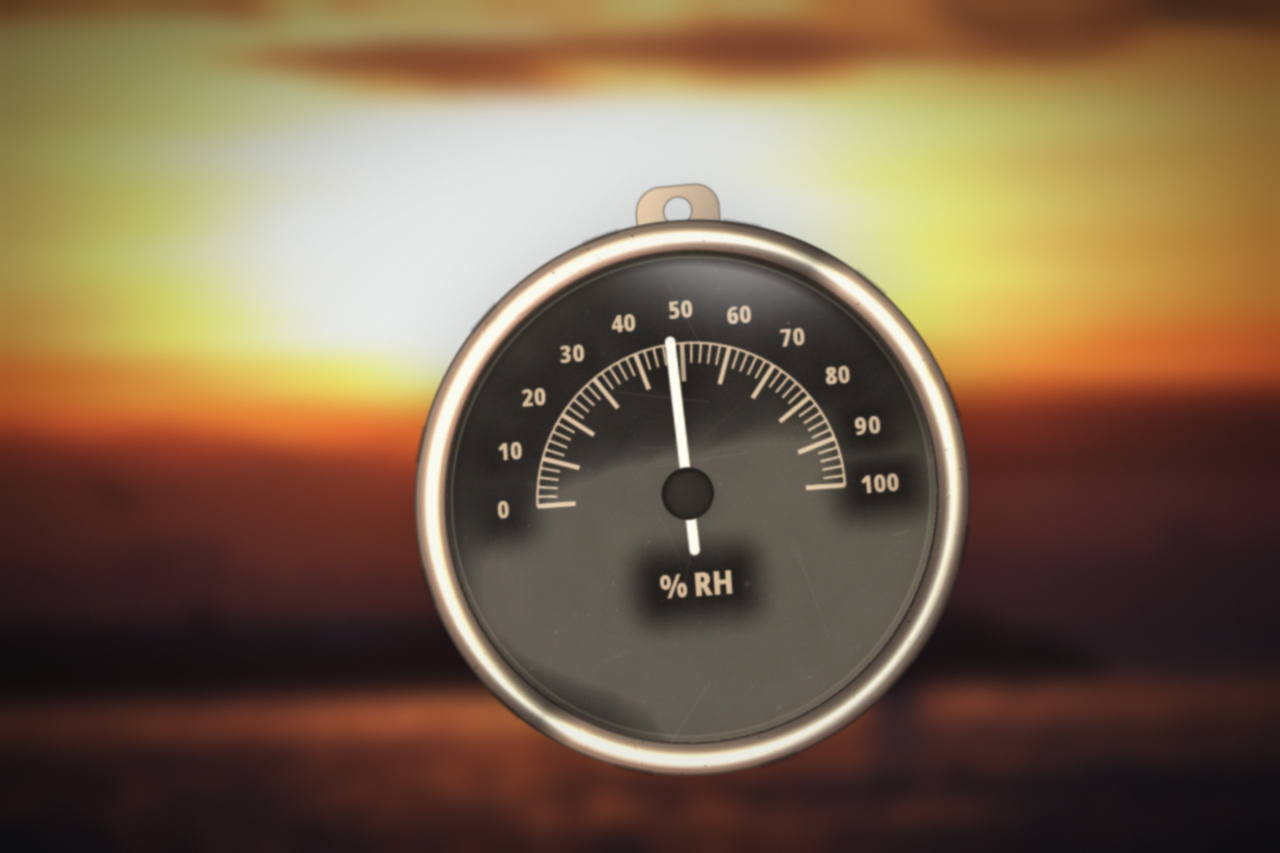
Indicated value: 48 %
